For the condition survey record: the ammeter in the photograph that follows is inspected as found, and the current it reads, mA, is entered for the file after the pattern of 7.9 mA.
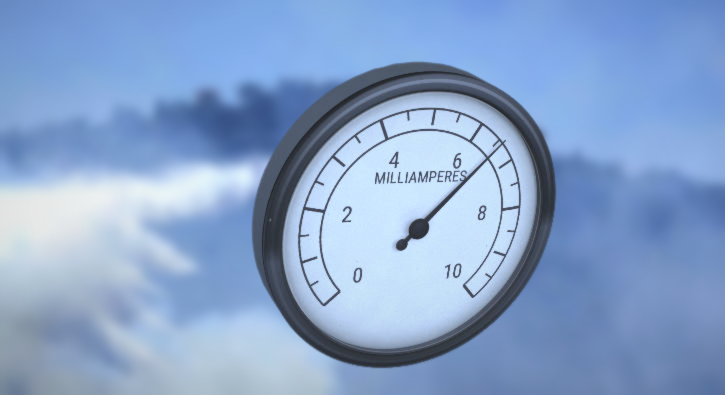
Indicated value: 6.5 mA
